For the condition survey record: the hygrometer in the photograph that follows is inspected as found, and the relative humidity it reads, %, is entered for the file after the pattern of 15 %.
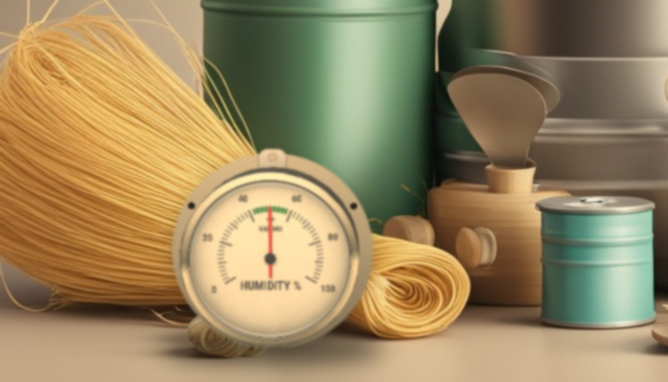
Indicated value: 50 %
